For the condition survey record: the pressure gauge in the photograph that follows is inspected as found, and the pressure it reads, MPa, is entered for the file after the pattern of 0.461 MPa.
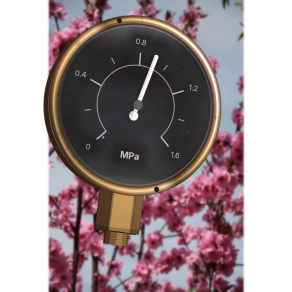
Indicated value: 0.9 MPa
